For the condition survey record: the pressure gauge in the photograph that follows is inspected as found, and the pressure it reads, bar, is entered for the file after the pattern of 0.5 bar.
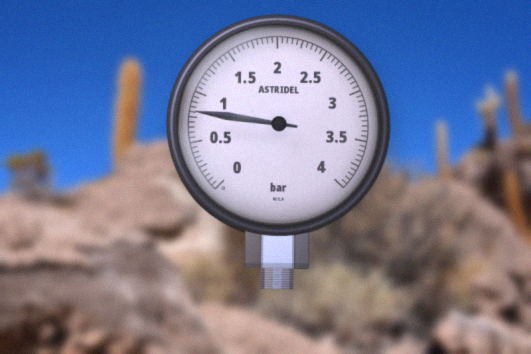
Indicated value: 0.8 bar
